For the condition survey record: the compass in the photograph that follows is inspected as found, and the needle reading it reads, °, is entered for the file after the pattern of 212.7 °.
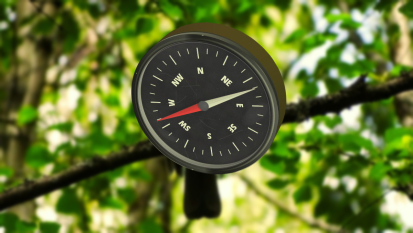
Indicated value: 250 °
